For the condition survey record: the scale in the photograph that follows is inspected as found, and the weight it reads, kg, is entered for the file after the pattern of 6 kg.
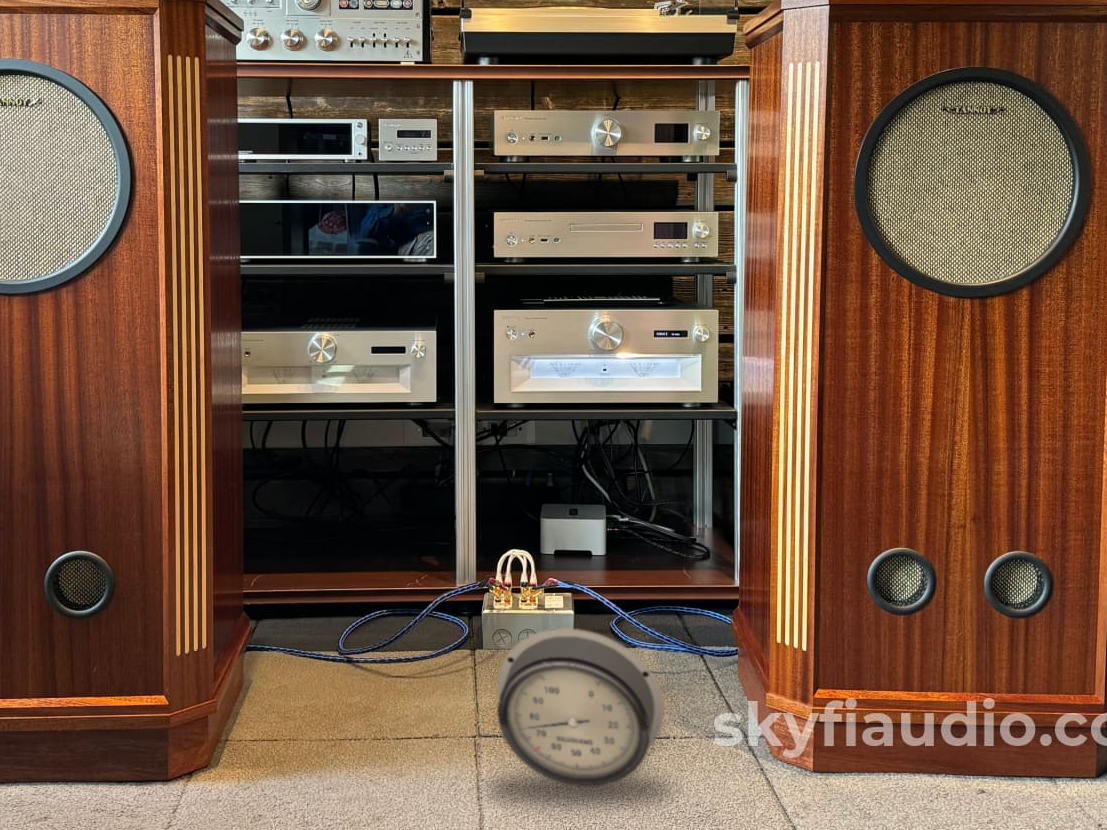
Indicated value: 75 kg
